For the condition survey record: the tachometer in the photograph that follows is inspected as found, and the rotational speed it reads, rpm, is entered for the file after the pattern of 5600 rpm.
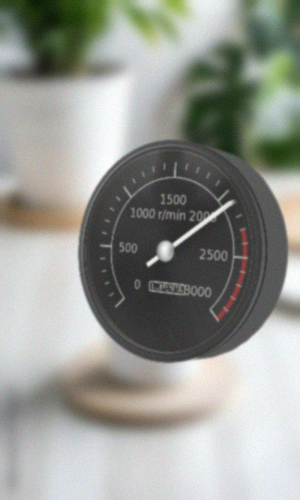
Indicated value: 2100 rpm
